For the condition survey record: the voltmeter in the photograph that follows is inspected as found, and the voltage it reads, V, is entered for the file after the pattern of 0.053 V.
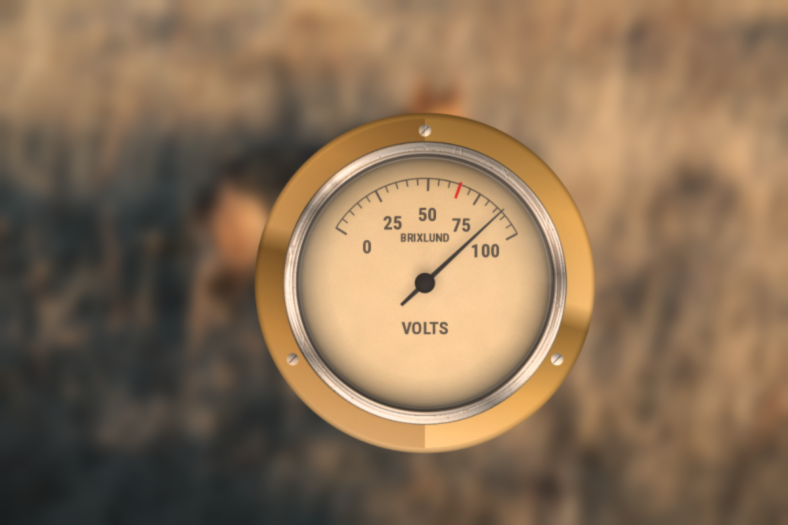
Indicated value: 87.5 V
